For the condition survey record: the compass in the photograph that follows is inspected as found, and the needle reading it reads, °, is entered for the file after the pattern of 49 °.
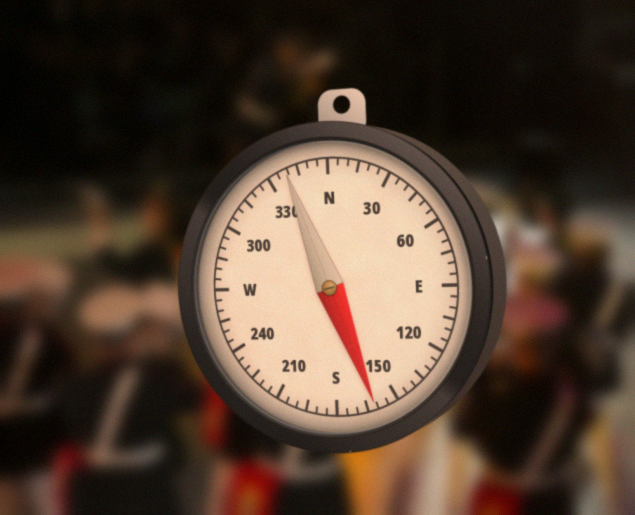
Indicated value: 160 °
